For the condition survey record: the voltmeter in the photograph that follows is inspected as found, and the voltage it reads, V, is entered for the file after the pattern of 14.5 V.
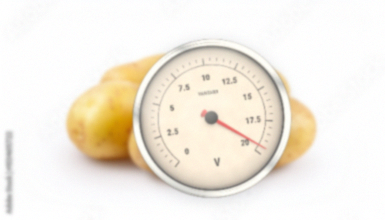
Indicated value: 19.5 V
